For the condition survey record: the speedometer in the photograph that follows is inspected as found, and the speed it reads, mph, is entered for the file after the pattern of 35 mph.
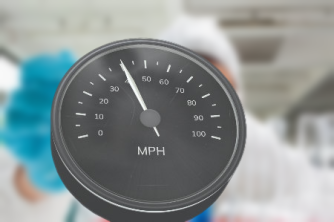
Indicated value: 40 mph
